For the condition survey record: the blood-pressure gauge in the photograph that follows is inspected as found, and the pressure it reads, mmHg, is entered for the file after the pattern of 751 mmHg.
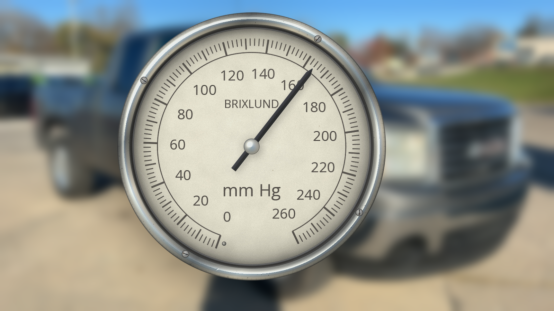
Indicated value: 164 mmHg
